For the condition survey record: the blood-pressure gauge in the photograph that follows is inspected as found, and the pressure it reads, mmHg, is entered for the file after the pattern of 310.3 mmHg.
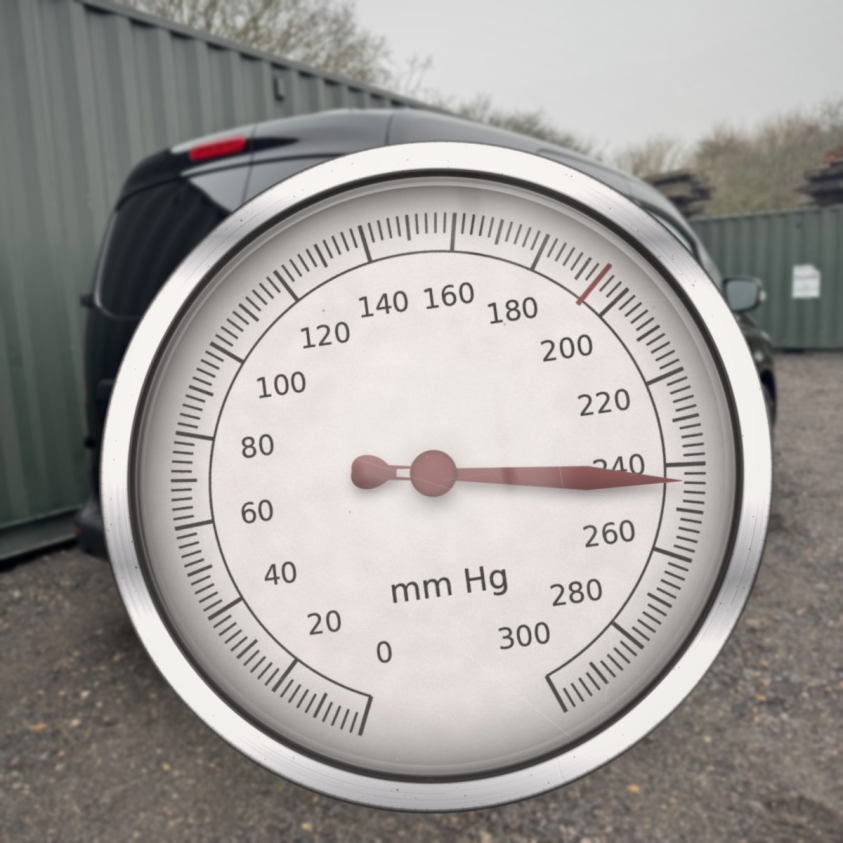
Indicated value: 244 mmHg
